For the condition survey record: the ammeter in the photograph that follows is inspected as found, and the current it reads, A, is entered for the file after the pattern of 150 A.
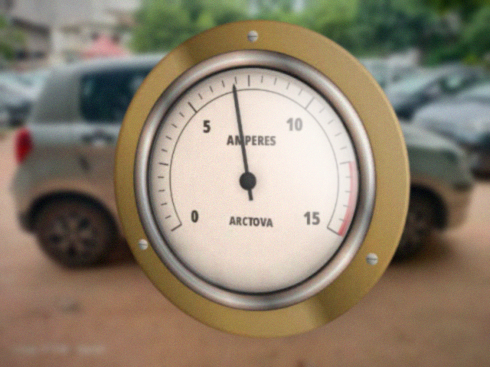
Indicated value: 7 A
